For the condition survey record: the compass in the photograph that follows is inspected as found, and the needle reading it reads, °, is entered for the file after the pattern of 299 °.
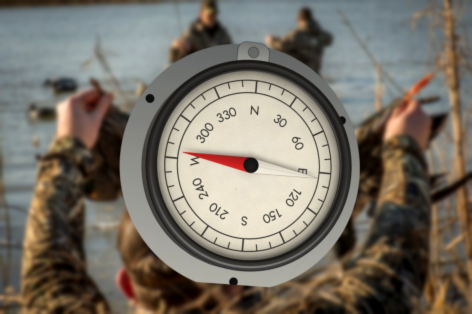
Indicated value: 275 °
